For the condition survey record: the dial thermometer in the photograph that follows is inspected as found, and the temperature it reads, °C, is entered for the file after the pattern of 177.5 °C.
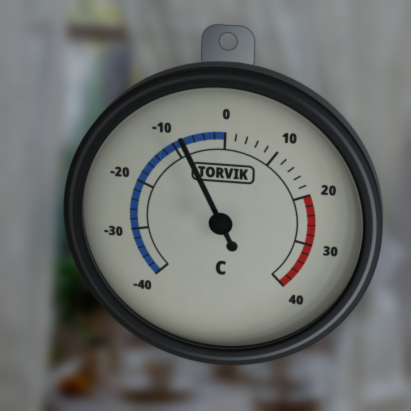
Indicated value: -8 °C
